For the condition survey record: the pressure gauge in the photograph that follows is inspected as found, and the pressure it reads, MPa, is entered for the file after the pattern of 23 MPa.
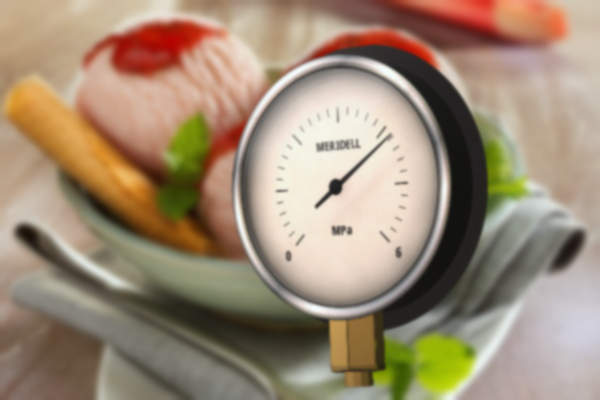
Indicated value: 4.2 MPa
